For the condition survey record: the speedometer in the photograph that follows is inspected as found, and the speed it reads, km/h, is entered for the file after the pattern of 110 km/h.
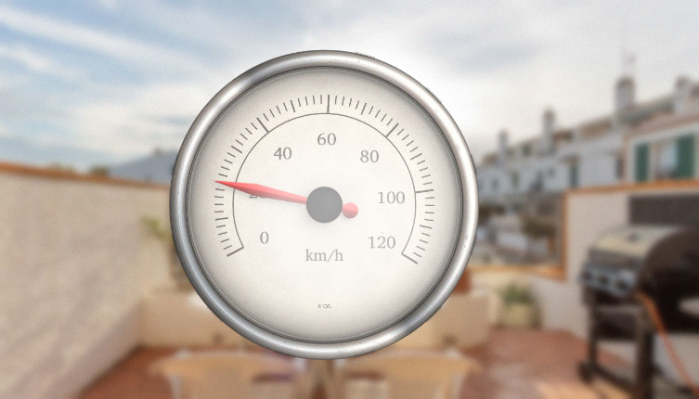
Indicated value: 20 km/h
